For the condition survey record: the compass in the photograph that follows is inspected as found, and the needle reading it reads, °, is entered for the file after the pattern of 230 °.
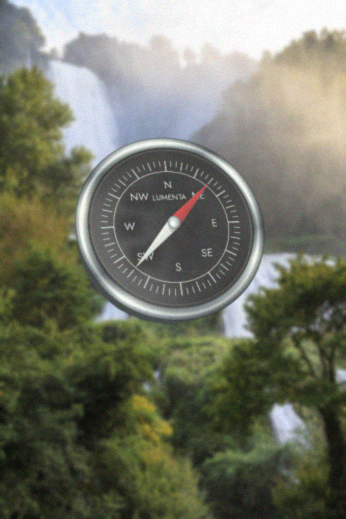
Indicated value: 45 °
